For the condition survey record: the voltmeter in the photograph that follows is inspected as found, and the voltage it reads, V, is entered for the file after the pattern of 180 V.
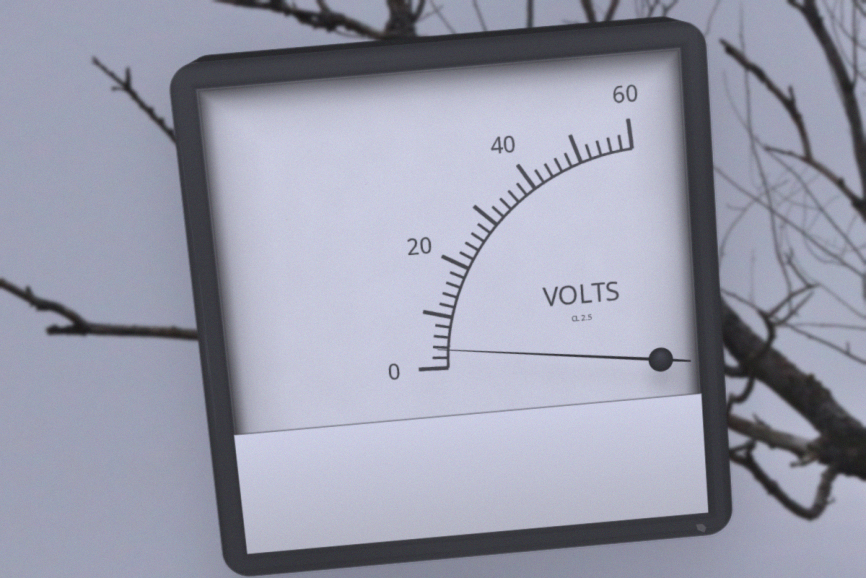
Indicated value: 4 V
